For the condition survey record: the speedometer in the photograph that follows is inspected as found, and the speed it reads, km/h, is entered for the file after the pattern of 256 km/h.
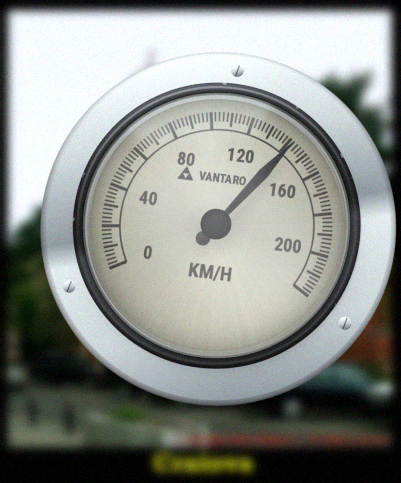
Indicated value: 142 km/h
